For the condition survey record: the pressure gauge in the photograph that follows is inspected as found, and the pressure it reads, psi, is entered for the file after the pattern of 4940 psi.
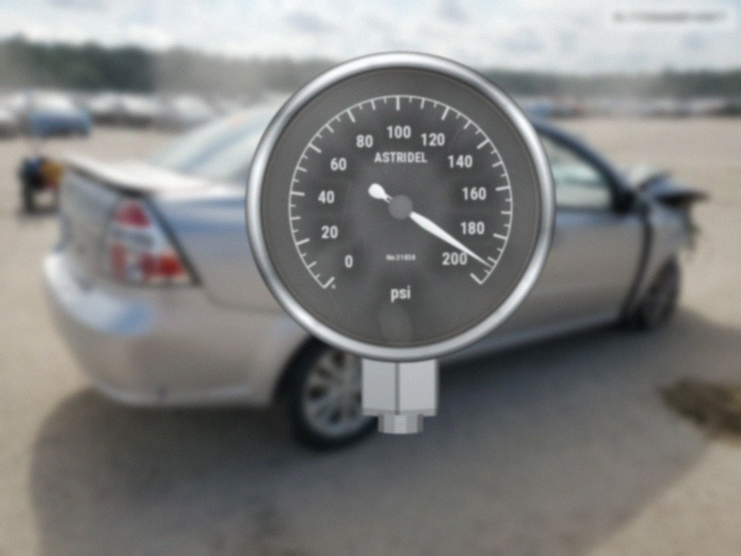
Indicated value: 192.5 psi
